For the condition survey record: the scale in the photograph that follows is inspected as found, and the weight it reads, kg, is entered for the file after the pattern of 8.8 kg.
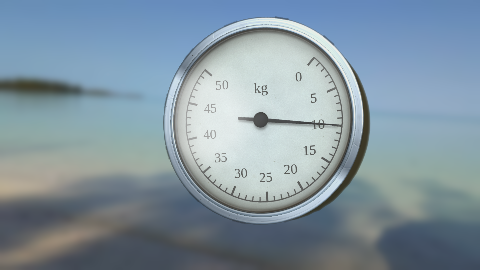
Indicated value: 10 kg
